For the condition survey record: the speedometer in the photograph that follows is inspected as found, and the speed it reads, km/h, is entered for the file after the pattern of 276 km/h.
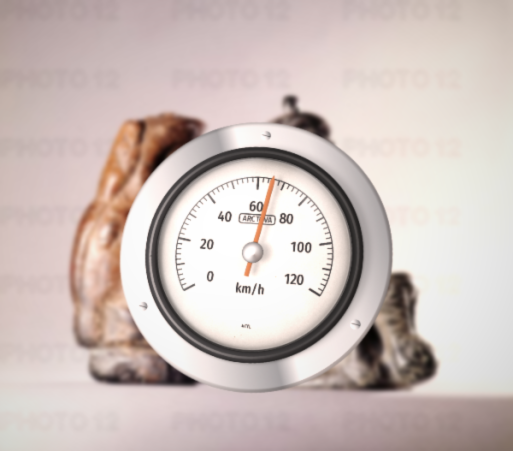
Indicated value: 66 km/h
